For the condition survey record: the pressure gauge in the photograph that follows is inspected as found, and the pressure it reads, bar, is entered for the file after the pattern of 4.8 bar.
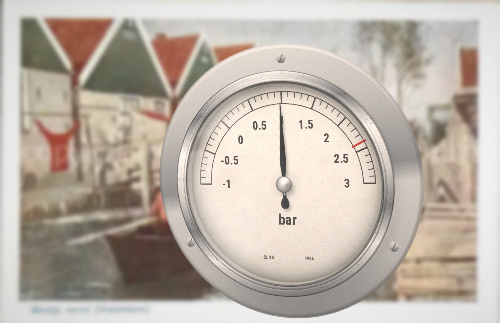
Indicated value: 1 bar
